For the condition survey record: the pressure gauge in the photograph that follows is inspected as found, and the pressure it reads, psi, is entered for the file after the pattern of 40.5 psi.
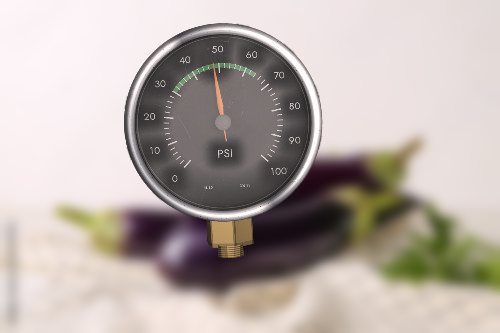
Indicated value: 48 psi
